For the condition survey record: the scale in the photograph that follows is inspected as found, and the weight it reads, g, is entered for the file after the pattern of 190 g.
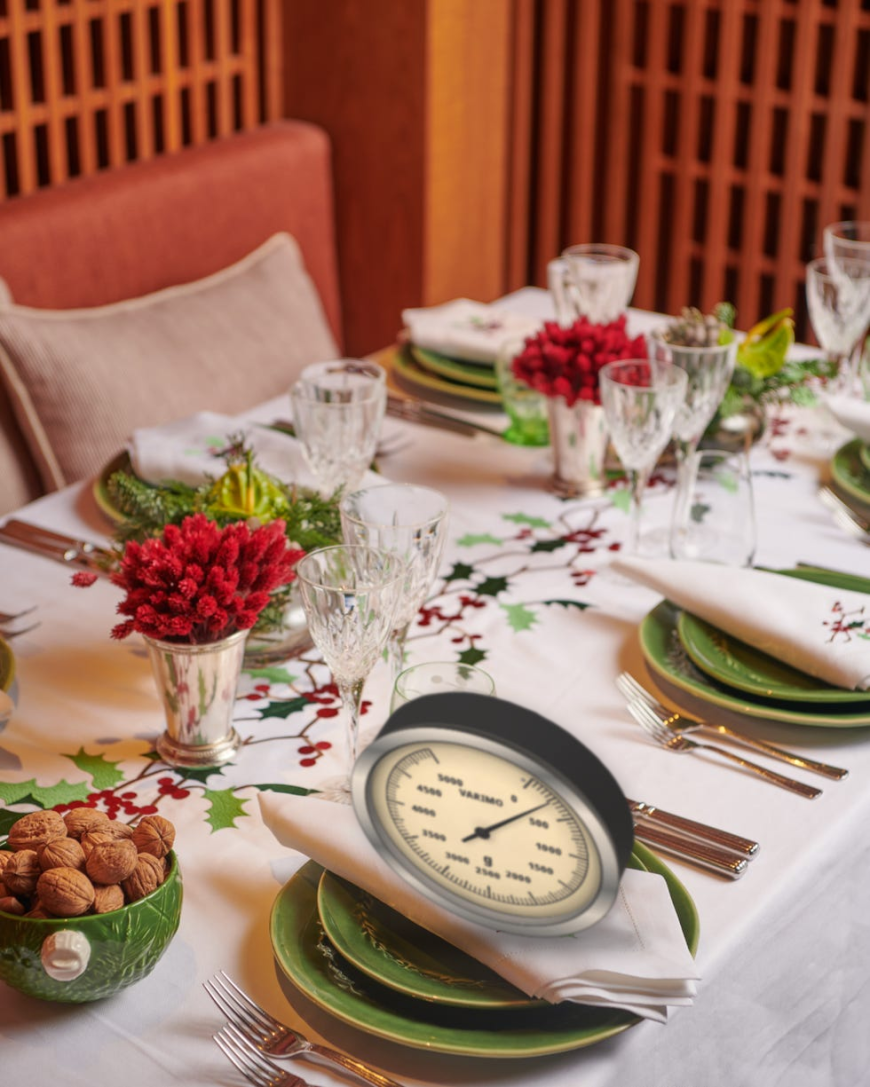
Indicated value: 250 g
